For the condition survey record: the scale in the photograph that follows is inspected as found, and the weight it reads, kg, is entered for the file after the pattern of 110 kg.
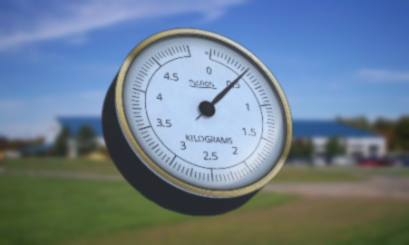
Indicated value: 0.5 kg
